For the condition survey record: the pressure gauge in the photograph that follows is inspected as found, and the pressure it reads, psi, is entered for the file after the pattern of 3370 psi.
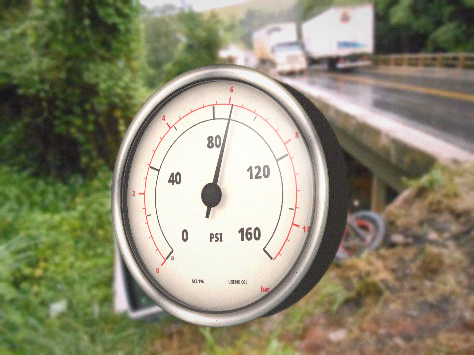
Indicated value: 90 psi
